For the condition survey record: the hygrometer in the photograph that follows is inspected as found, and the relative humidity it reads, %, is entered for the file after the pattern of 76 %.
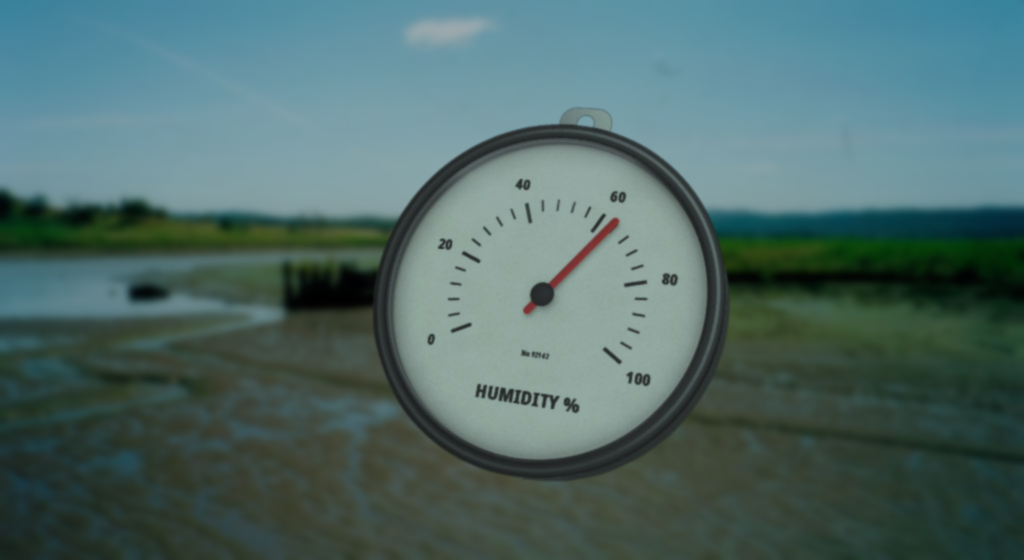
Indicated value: 64 %
